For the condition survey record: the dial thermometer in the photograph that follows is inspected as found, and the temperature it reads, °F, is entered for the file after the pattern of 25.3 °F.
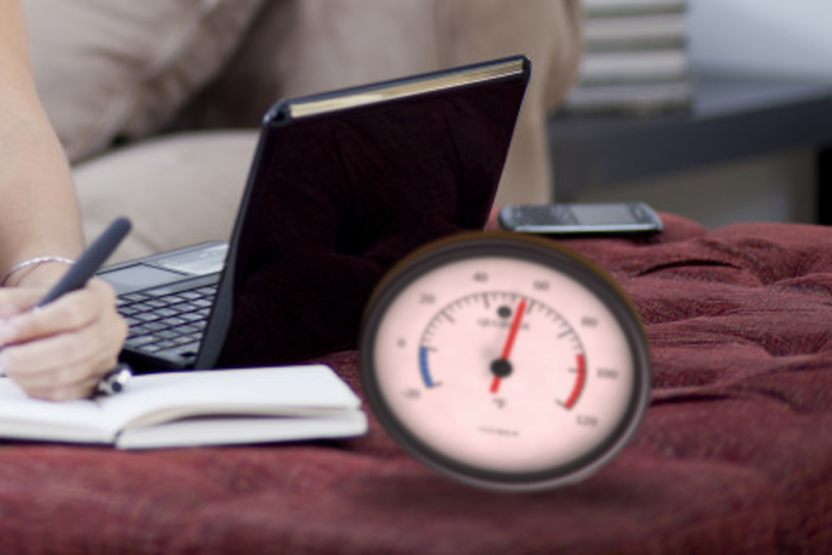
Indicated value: 56 °F
